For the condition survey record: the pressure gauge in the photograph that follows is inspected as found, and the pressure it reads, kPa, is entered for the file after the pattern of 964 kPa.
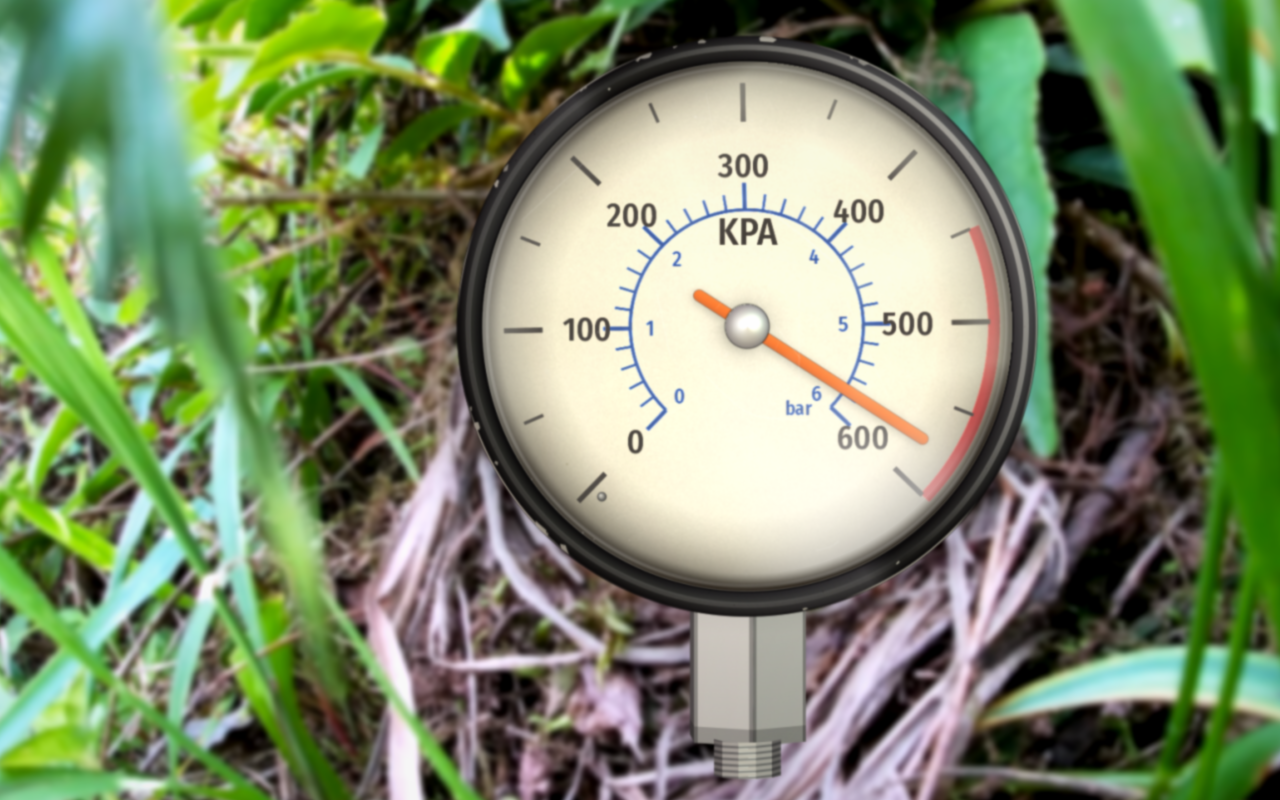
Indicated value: 575 kPa
